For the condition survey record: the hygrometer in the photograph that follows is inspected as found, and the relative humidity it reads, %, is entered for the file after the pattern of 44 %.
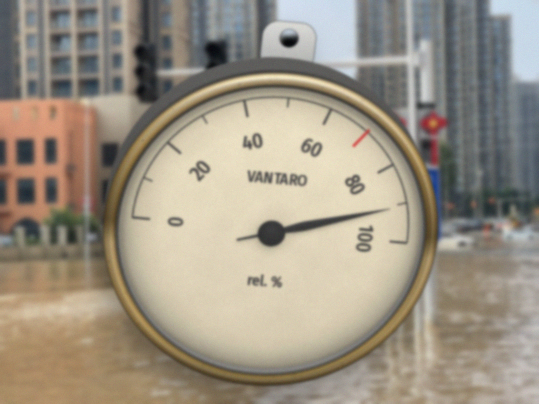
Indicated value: 90 %
